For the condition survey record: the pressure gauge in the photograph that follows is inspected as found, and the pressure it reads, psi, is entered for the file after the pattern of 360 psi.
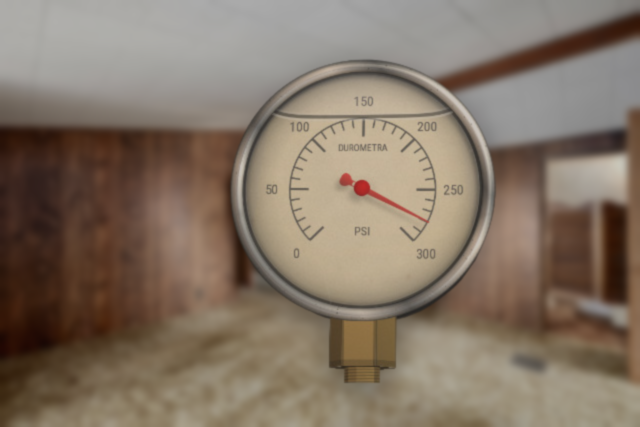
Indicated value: 280 psi
